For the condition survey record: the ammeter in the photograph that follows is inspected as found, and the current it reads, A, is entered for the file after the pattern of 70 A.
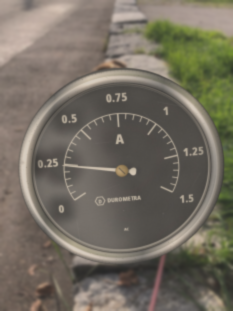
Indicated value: 0.25 A
